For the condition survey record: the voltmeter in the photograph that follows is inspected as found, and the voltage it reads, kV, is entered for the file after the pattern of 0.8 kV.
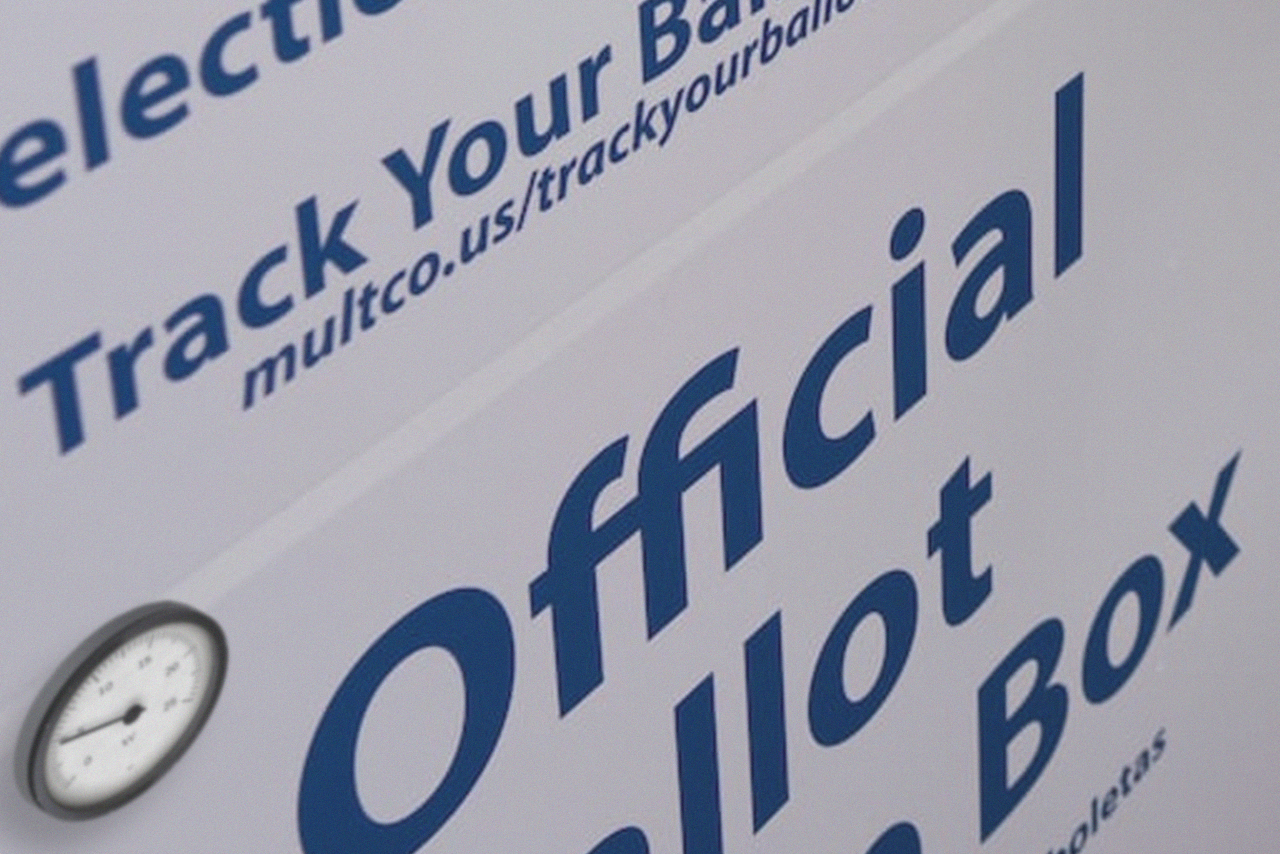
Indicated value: 5 kV
